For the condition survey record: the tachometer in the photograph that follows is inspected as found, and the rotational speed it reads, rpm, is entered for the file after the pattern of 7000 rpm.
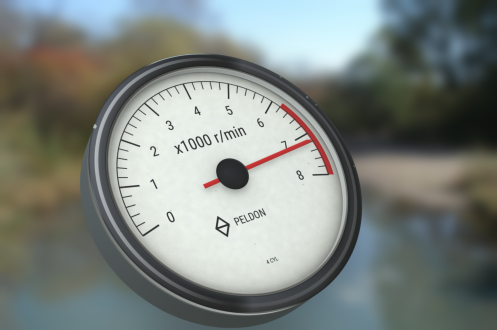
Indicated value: 7200 rpm
